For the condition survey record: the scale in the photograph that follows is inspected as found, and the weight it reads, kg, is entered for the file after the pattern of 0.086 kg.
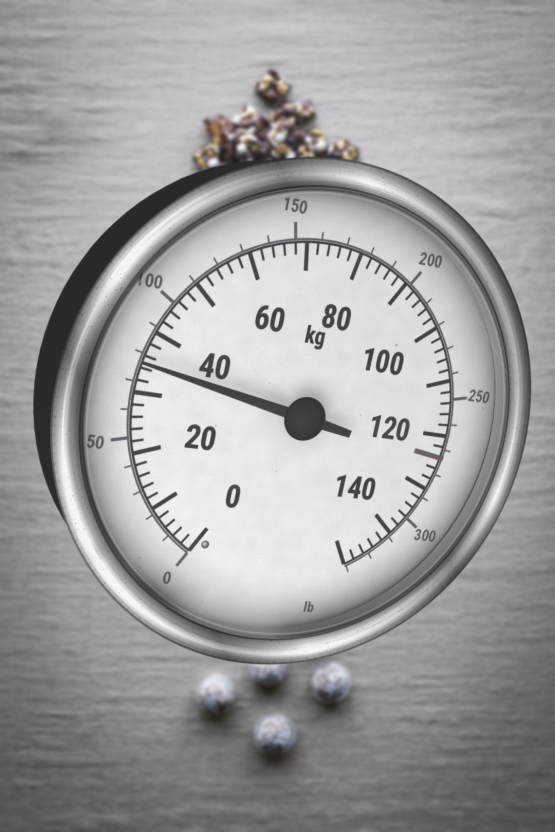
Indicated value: 35 kg
